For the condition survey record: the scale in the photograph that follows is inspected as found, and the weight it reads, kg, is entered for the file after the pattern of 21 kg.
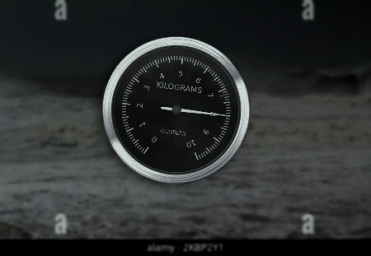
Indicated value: 8 kg
